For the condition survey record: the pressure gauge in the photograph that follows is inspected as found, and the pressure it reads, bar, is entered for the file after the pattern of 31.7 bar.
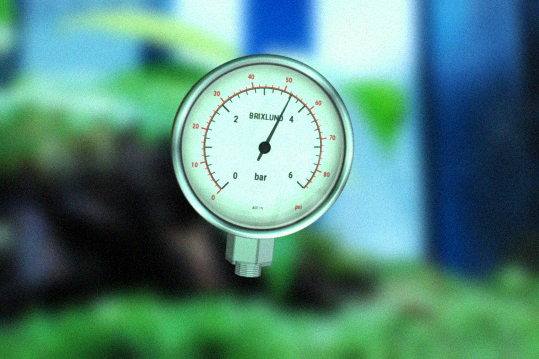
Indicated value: 3.6 bar
